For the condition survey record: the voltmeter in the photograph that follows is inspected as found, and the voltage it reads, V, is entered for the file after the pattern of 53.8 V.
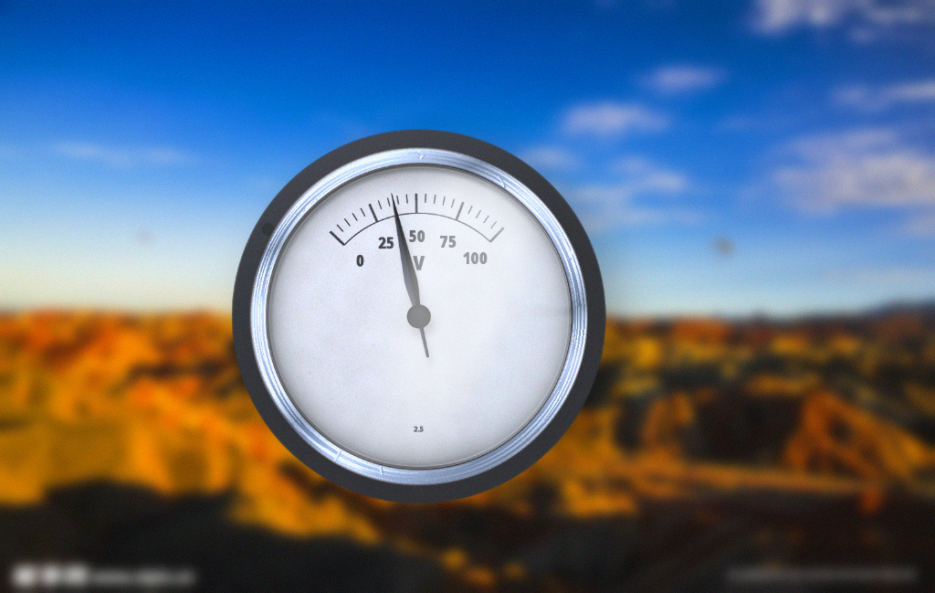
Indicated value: 37.5 V
